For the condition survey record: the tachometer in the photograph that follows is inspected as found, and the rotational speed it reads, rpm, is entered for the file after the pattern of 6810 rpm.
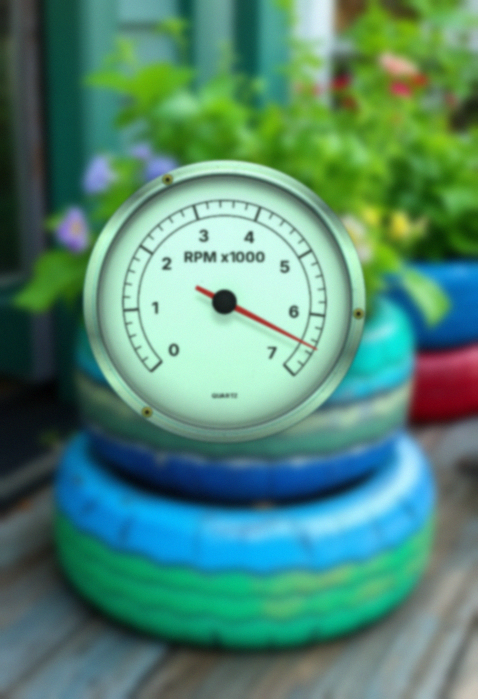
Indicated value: 6500 rpm
